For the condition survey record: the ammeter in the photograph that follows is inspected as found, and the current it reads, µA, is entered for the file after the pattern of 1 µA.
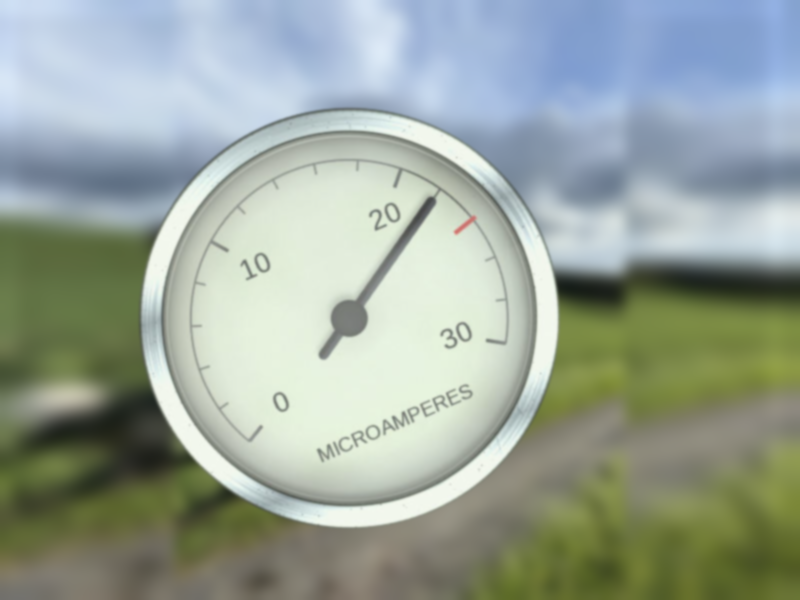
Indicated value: 22 µA
